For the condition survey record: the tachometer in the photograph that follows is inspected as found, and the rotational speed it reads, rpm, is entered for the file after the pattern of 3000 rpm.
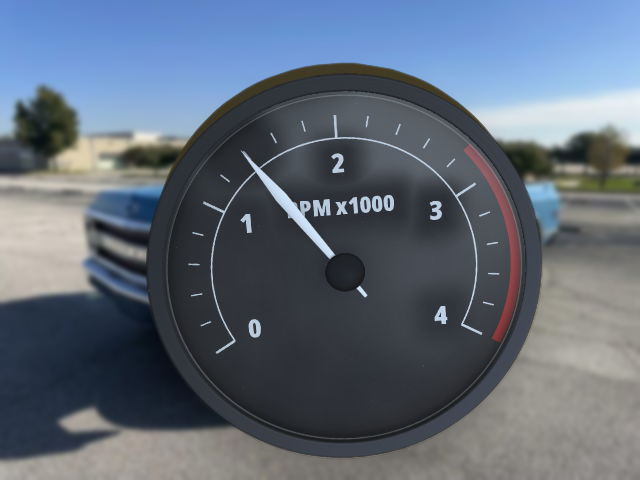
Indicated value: 1400 rpm
